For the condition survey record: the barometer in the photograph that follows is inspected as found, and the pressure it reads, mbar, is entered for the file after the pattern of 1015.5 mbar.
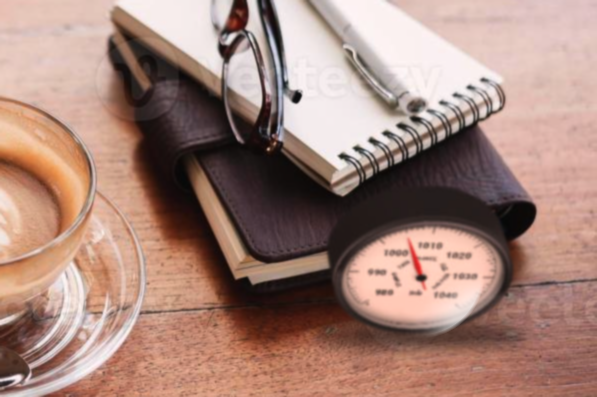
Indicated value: 1005 mbar
